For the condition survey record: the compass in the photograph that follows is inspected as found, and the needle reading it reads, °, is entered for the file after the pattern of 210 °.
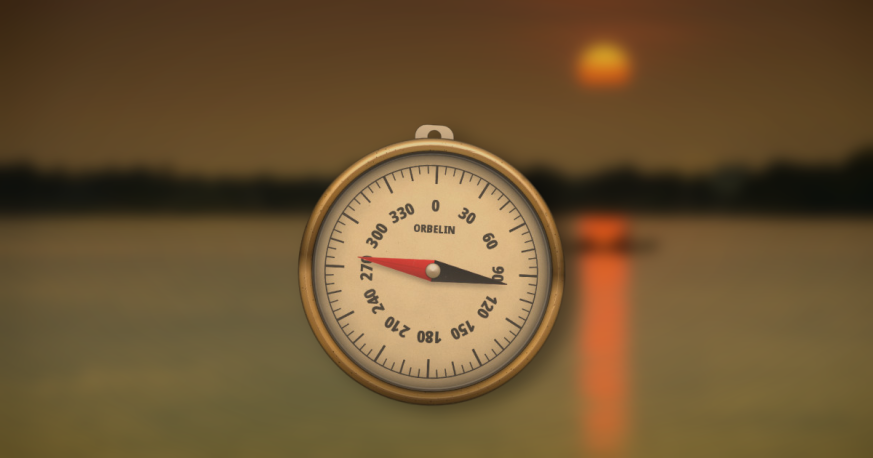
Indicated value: 277.5 °
